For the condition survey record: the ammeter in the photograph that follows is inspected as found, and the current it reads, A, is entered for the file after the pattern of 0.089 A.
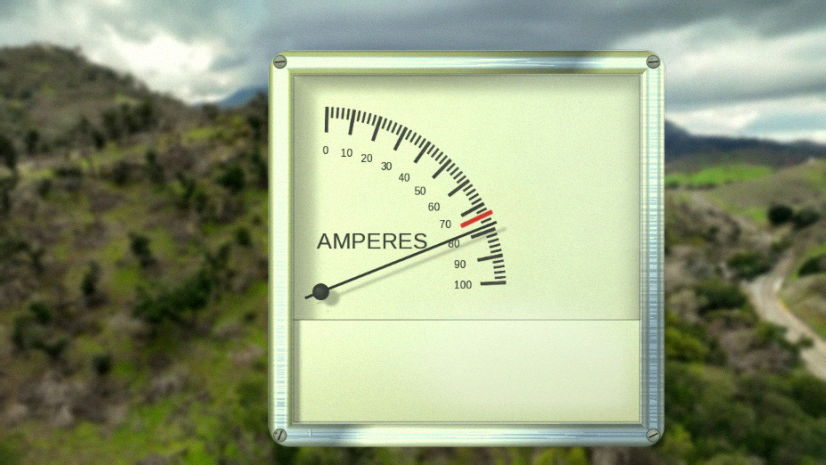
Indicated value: 78 A
